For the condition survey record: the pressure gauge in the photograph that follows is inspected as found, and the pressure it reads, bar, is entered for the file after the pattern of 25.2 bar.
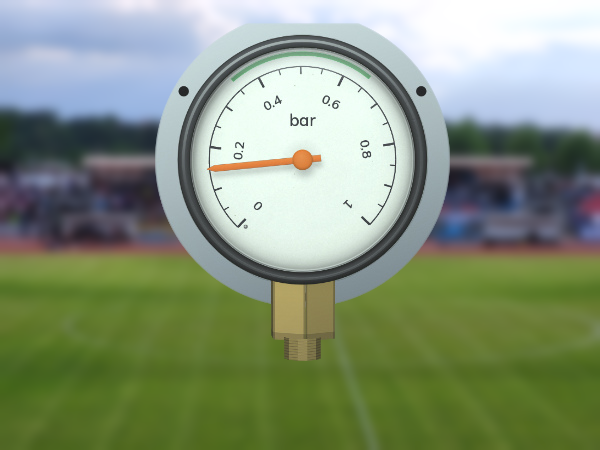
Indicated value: 0.15 bar
